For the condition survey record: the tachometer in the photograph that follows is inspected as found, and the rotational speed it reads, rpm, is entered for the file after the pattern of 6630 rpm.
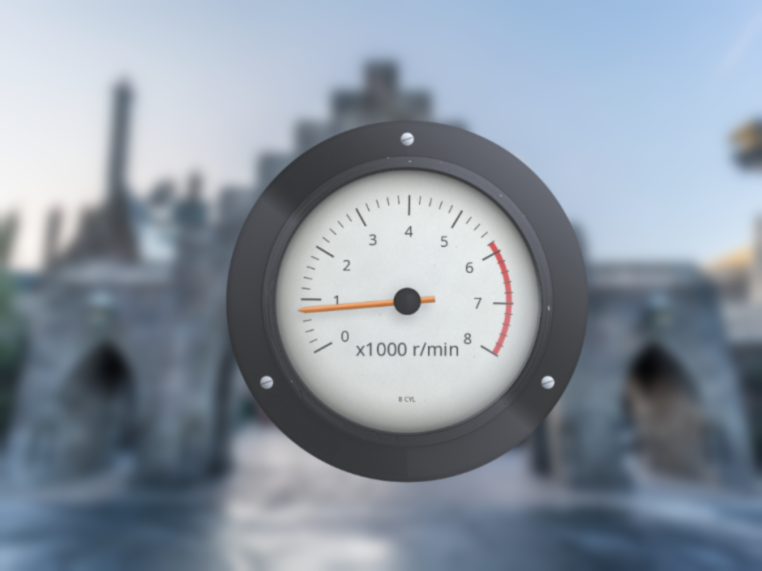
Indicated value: 800 rpm
